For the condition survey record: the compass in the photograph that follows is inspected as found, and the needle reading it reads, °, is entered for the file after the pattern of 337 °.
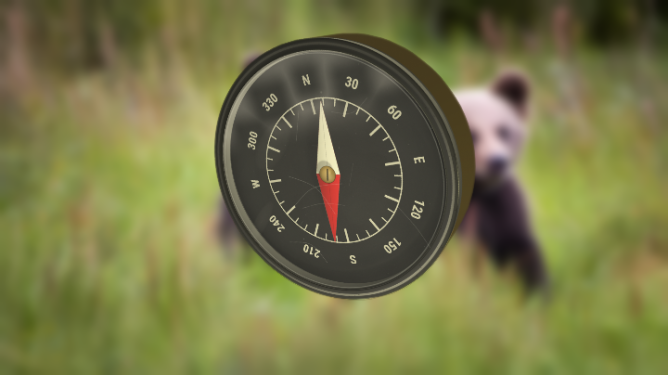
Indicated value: 190 °
